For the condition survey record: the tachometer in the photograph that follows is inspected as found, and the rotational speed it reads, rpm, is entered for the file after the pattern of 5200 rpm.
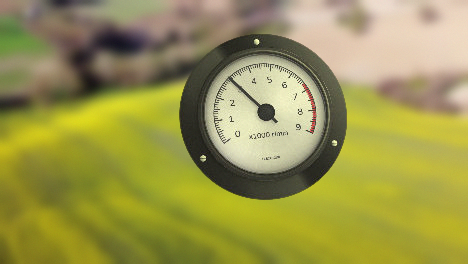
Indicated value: 3000 rpm
